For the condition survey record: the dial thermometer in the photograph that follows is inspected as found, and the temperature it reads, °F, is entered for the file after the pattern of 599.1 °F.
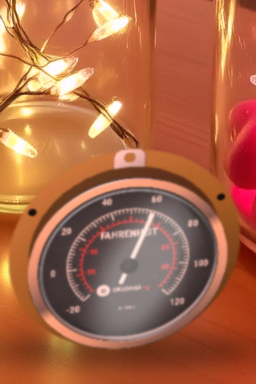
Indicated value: 60 °F
